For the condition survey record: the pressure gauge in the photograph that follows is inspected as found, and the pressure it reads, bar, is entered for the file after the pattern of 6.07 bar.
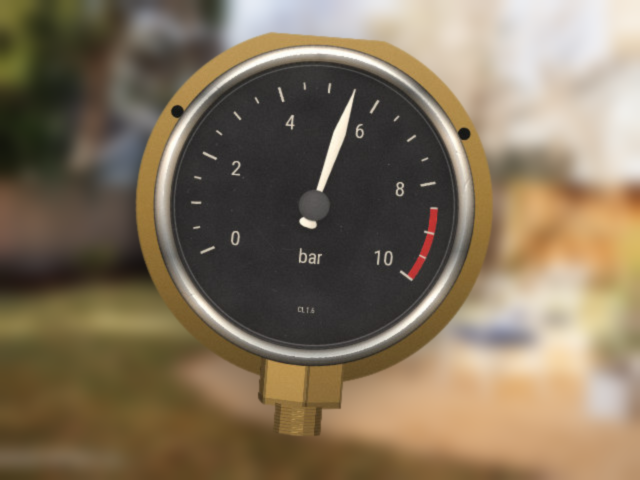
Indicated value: 5.5 bar
